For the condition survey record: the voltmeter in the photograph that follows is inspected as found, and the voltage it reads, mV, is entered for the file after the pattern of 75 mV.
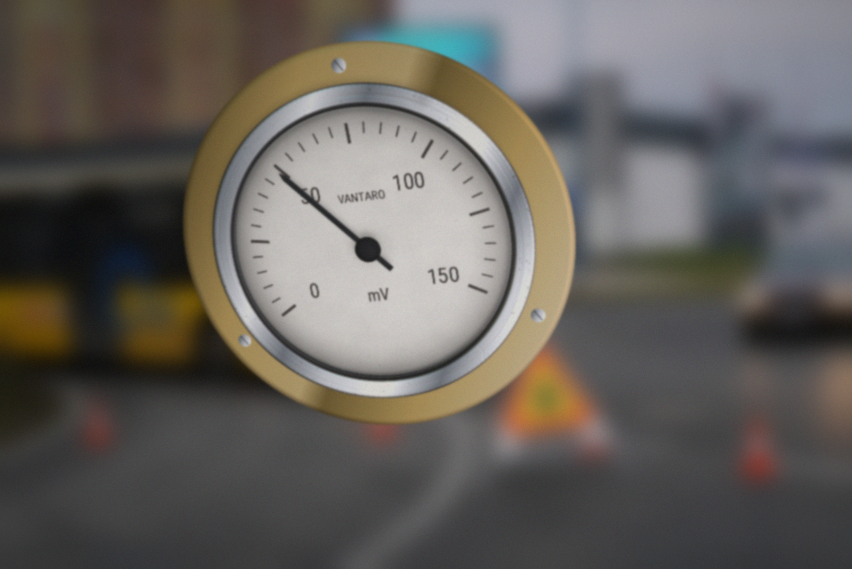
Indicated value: 50 mV
